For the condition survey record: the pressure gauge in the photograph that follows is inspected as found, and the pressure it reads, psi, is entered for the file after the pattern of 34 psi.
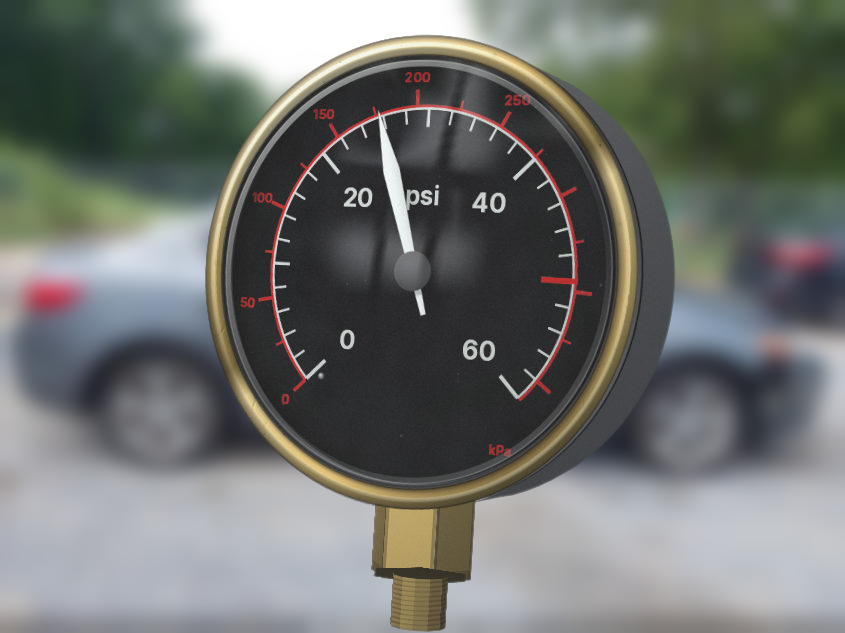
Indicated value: 26 psi
